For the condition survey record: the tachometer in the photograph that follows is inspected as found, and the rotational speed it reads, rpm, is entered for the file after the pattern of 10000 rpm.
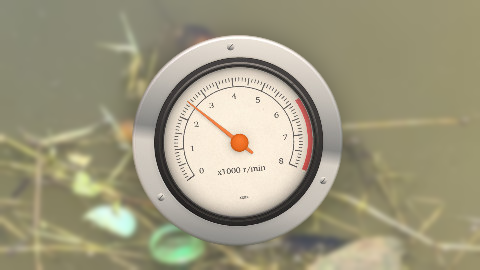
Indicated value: 2500 rpm
